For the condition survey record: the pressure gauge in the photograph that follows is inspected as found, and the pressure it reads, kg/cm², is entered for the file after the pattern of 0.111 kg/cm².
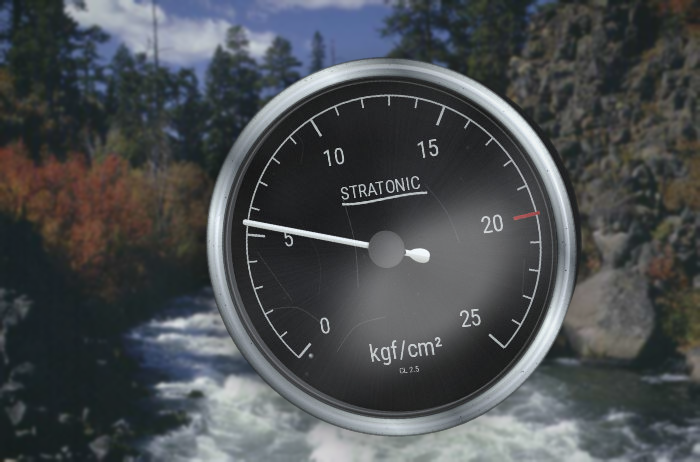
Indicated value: 5.5 kg/cm²
